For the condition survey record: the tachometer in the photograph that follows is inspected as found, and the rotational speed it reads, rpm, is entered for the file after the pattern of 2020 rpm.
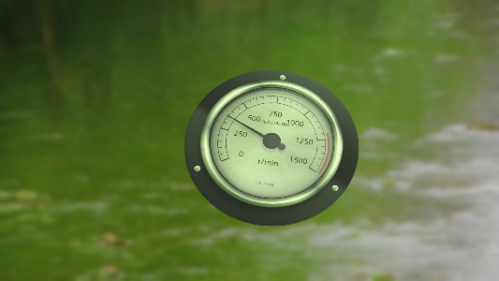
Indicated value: 350 rpm
